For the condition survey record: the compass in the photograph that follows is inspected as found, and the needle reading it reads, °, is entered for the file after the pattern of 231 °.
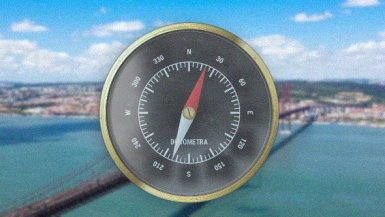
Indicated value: 20 °
